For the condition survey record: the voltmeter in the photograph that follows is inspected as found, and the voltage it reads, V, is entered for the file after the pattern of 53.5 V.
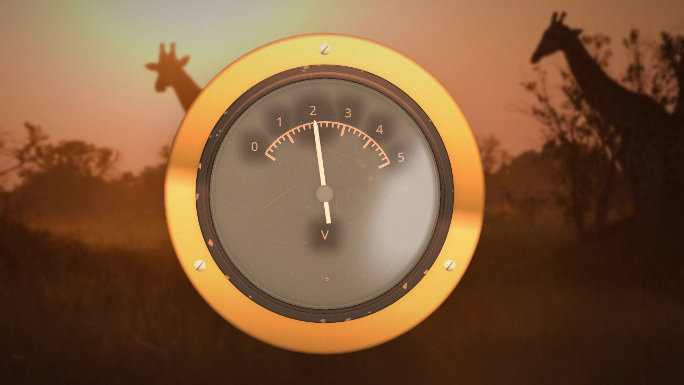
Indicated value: 2 V
